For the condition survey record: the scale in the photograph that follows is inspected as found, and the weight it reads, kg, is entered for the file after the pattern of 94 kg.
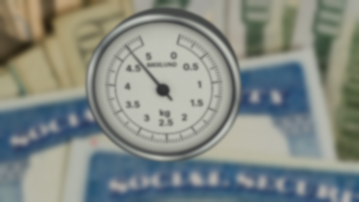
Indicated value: 4.75 kg
